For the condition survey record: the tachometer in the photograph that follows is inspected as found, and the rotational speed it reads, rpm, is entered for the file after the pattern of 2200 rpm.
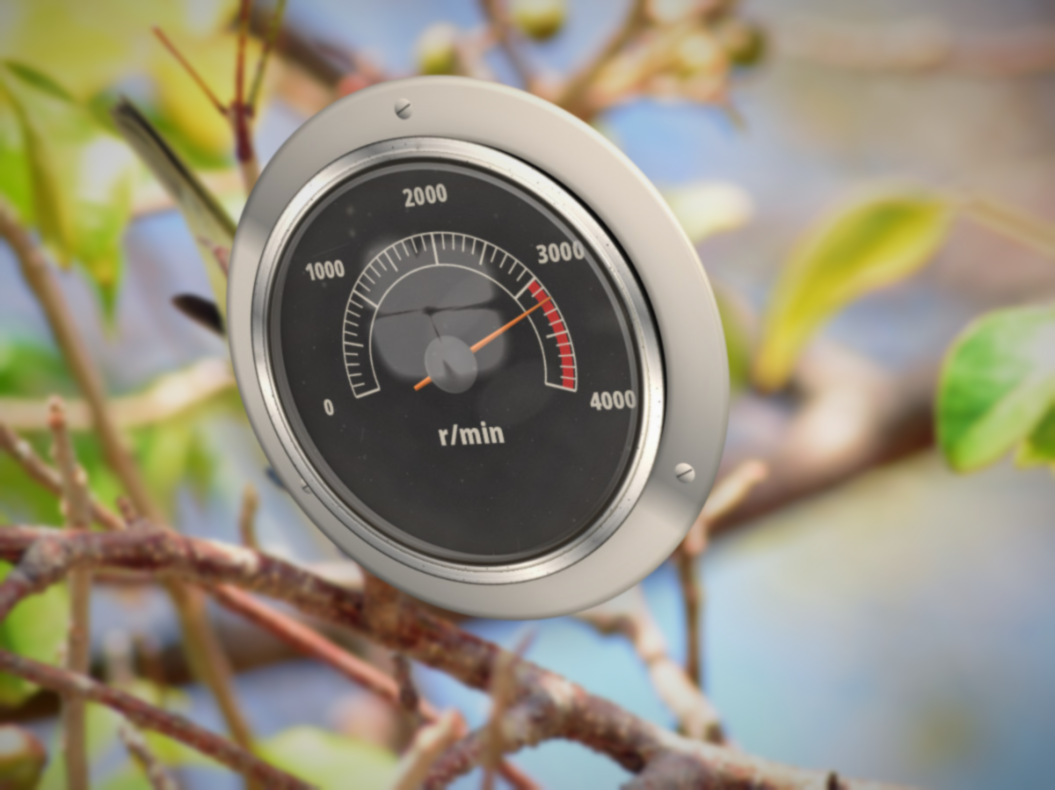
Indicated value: 3200 rpm
